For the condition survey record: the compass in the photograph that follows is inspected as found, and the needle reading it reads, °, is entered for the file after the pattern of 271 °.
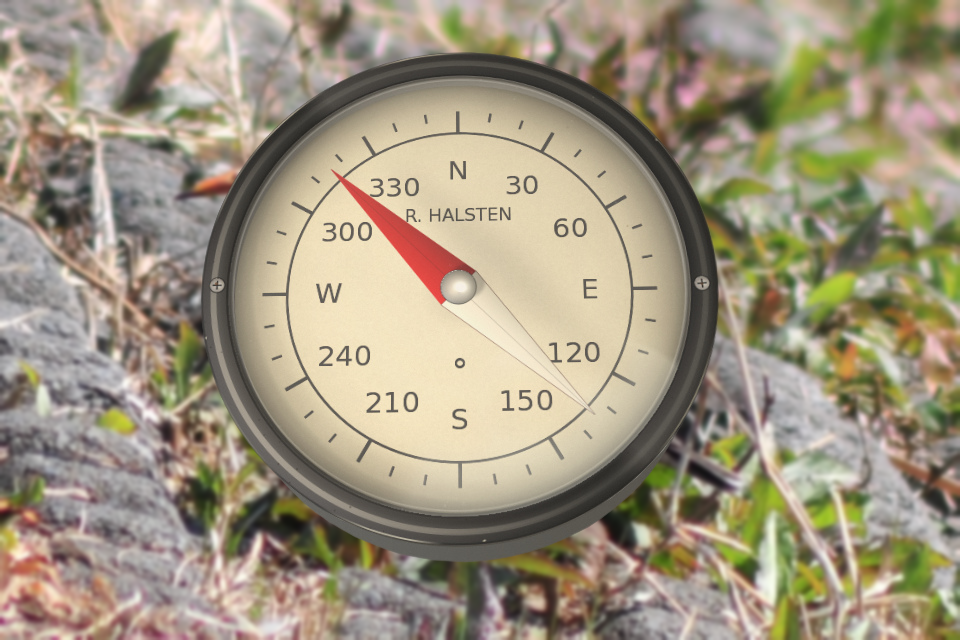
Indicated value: 315 °
